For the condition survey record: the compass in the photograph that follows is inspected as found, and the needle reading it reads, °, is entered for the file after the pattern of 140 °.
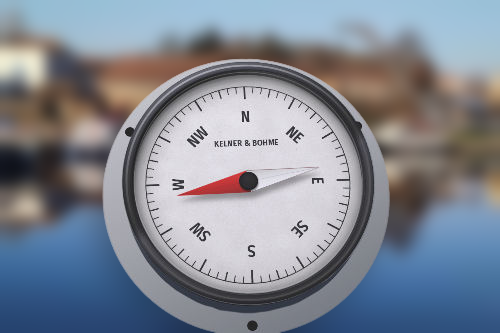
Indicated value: 260 °
